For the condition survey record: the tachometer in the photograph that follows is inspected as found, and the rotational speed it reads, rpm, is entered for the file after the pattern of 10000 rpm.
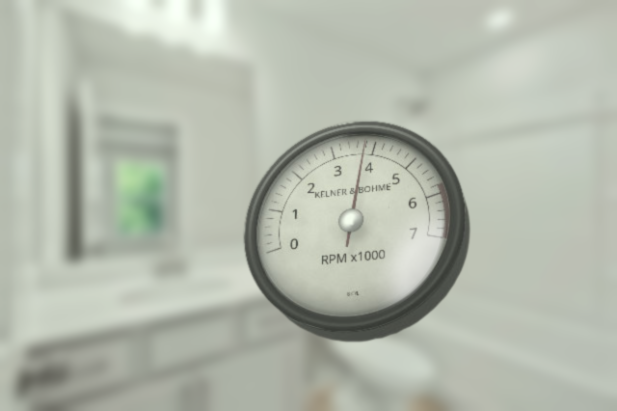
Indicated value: 3800 rpm
